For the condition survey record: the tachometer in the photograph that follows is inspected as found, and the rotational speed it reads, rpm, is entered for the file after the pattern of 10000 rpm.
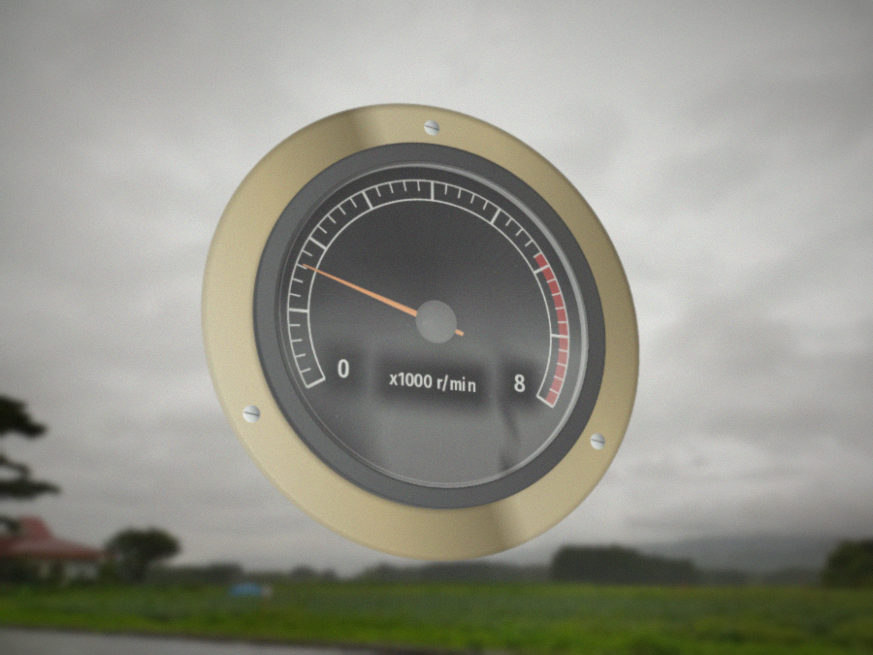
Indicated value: 1600 rpm
